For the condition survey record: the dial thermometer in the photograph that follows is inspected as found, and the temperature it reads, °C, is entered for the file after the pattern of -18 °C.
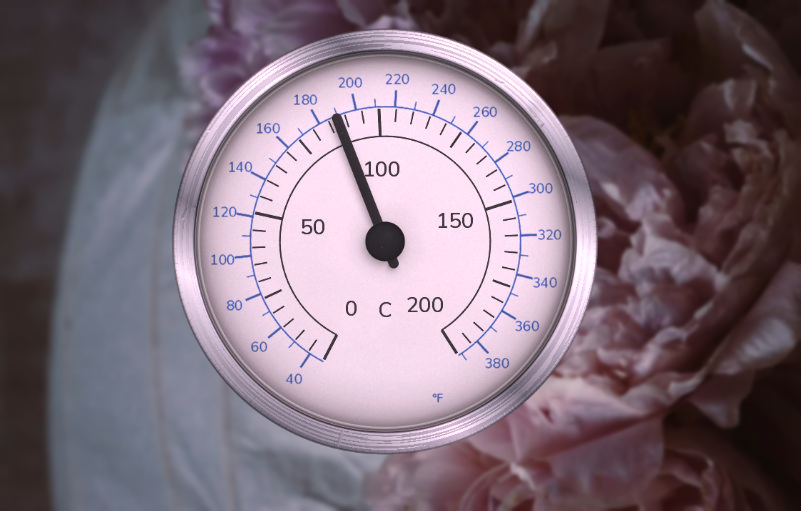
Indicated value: 87.5 °C
